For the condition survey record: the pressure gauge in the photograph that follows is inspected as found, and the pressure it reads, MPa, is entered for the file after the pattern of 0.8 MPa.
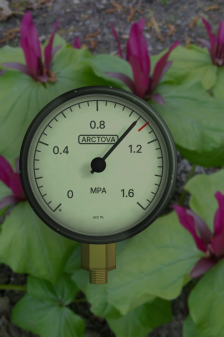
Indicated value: 1.05 MPa
